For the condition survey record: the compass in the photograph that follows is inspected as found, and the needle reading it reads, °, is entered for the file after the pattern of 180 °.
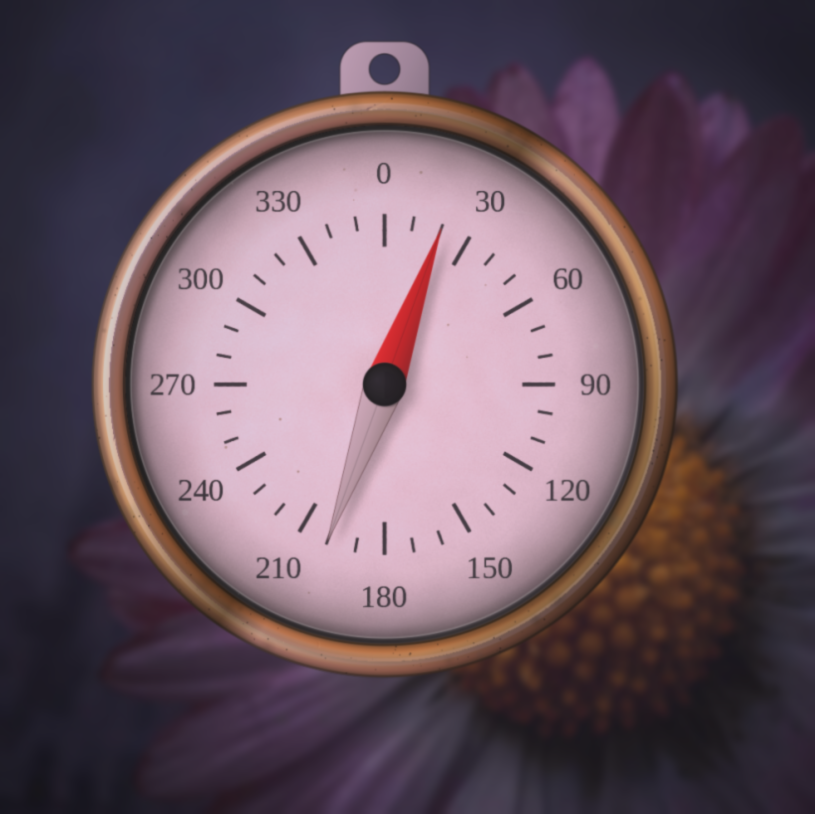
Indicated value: 20 °
